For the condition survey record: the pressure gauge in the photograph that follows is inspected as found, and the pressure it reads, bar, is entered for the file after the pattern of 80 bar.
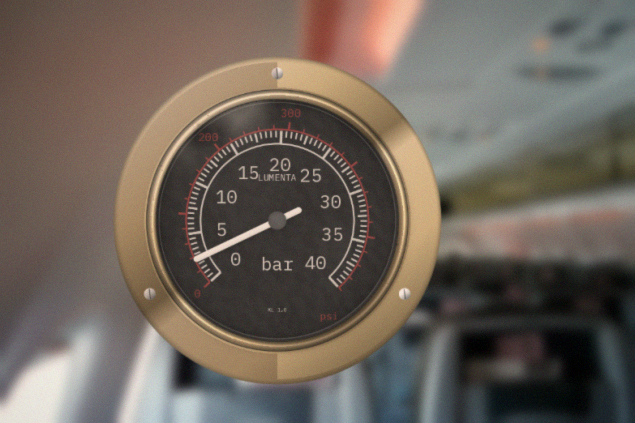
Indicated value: 2.5 bar
